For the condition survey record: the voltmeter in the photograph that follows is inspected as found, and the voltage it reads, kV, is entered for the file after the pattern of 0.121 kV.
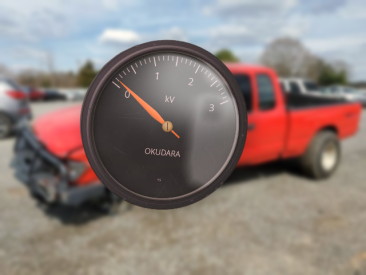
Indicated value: 0.1 kV
